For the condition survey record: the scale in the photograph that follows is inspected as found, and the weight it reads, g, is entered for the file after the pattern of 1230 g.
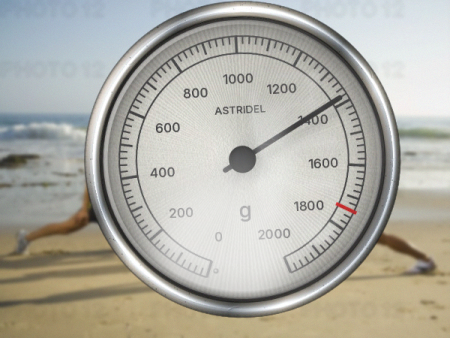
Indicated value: 1380 g
